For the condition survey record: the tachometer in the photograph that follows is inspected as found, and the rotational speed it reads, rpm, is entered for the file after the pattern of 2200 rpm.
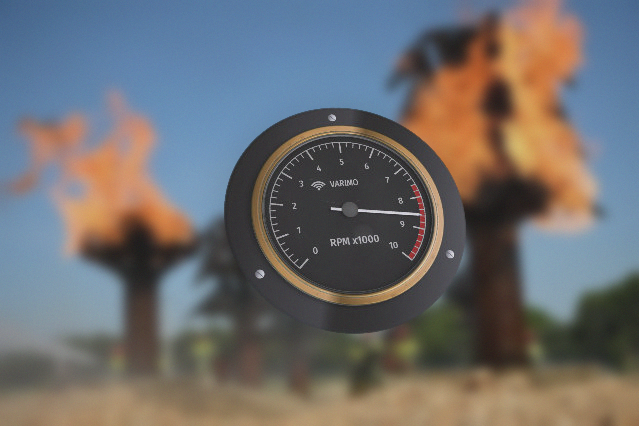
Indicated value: 8600 rpm
